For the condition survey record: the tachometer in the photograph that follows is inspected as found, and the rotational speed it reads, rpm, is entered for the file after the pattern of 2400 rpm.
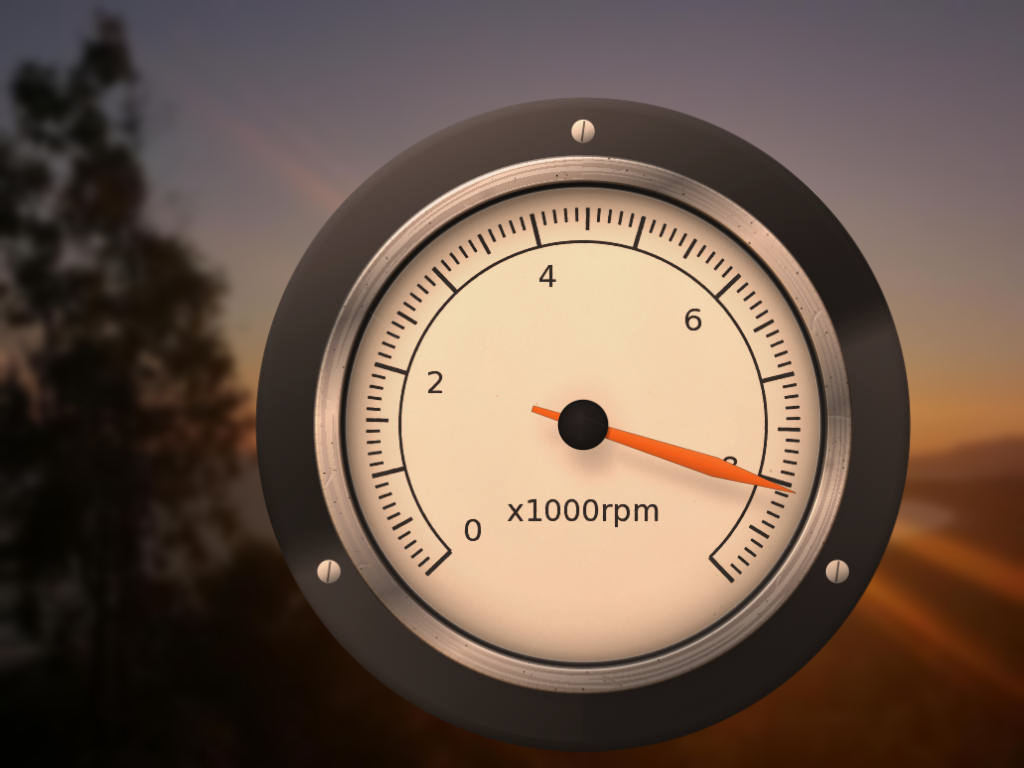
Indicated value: 8050 rpm
